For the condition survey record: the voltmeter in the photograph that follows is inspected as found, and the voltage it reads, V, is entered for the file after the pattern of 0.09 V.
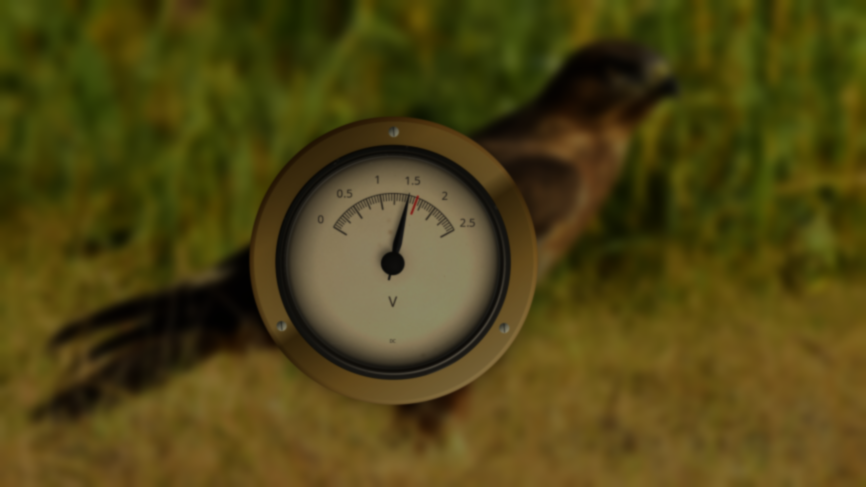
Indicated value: 1.5 V
